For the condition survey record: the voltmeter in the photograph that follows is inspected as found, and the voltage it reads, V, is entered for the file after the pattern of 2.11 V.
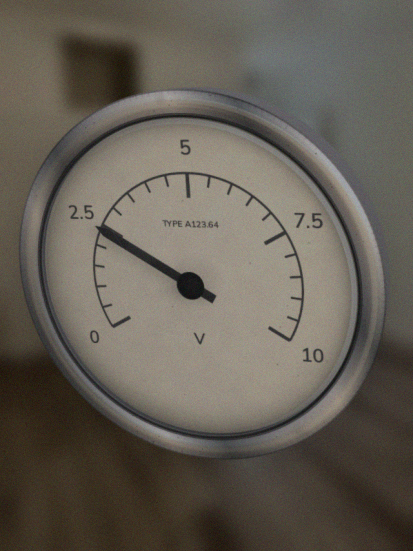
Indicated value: 2.5 V
